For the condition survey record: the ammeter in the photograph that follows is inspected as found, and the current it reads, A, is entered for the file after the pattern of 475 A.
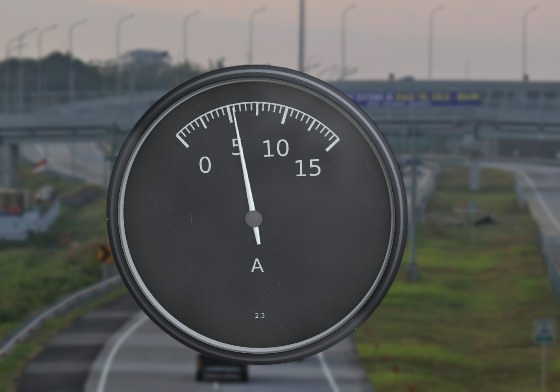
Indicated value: 5.5 A
